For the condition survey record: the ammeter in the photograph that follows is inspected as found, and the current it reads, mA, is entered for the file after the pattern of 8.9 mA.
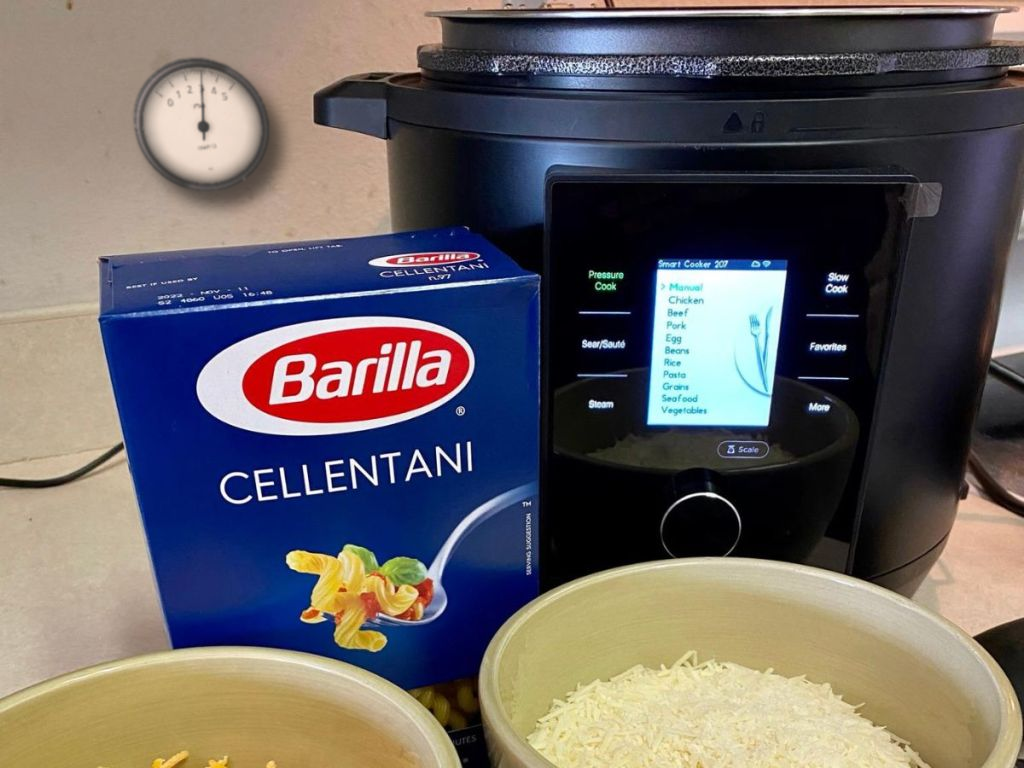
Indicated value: 3 mA
